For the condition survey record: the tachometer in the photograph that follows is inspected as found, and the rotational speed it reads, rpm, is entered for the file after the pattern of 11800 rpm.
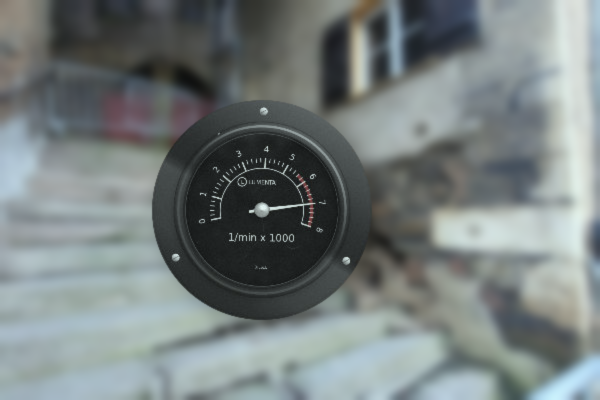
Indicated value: 7000 rpm
